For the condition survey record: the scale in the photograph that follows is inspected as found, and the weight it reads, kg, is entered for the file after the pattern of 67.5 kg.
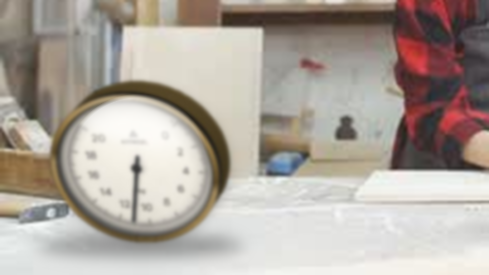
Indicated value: 11 kg
